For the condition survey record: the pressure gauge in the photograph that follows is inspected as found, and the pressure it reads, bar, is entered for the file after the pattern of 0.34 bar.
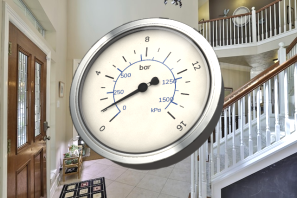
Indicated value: 1 bar
